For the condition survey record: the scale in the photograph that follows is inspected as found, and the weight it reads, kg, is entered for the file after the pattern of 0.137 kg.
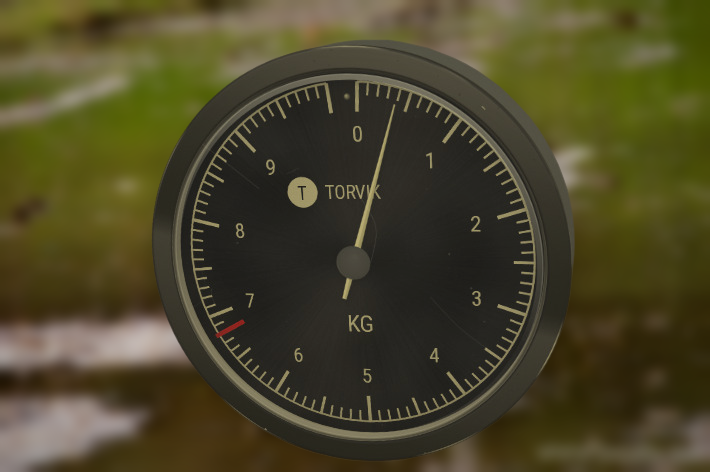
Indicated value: 0.4 kg
